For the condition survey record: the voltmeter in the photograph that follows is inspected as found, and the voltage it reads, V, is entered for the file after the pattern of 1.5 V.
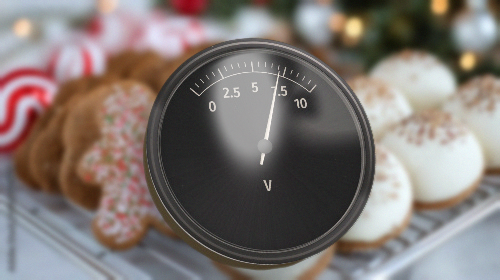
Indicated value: 7 V
